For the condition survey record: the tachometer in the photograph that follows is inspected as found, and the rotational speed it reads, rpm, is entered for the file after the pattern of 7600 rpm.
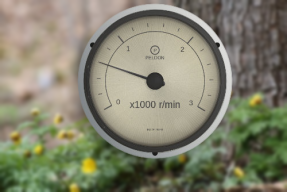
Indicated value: 600 rpm
